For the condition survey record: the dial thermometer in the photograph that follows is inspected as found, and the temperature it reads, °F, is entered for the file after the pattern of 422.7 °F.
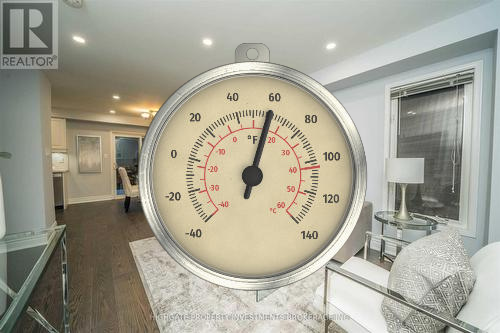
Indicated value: 60 °F
